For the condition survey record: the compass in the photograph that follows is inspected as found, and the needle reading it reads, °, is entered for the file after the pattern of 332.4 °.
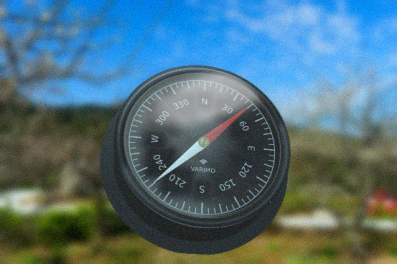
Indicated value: 45 °
